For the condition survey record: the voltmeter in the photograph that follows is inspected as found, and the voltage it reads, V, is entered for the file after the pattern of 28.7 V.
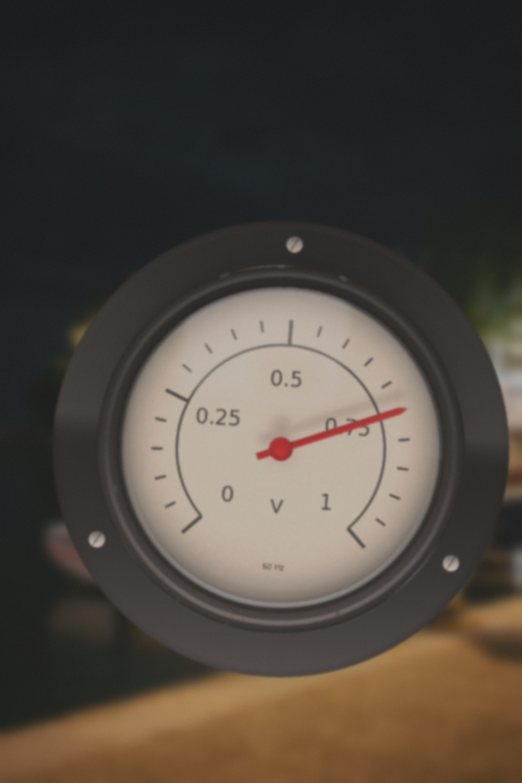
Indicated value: 0.75 V
